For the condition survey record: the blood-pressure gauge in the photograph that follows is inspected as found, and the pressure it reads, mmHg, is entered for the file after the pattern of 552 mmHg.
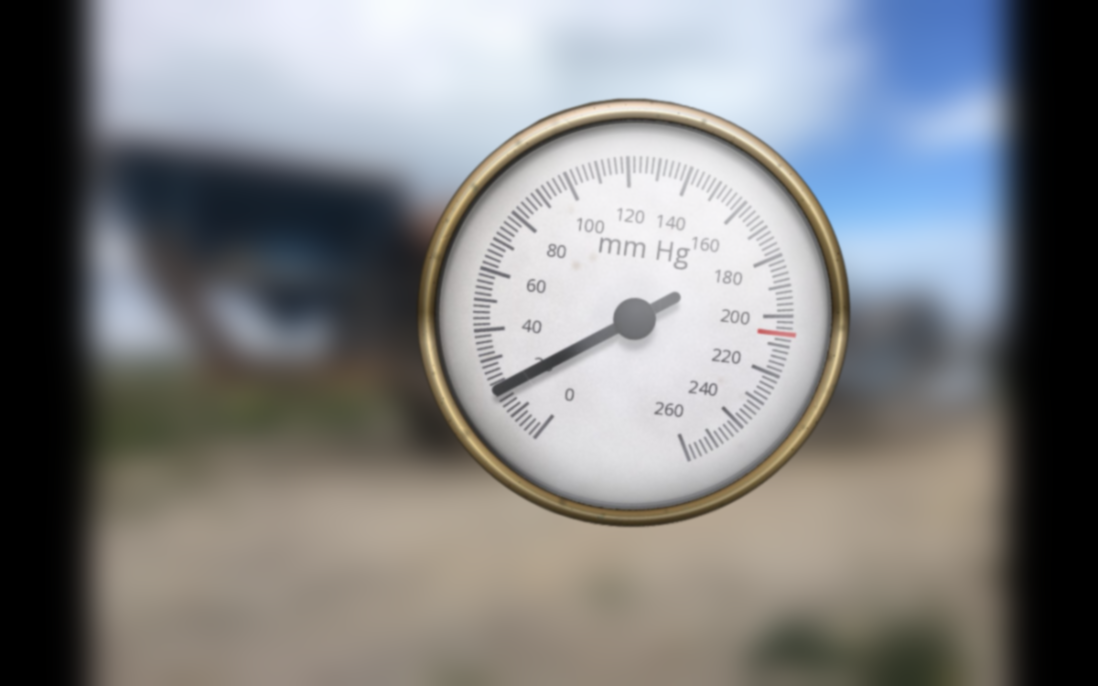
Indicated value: 20 mmHg
